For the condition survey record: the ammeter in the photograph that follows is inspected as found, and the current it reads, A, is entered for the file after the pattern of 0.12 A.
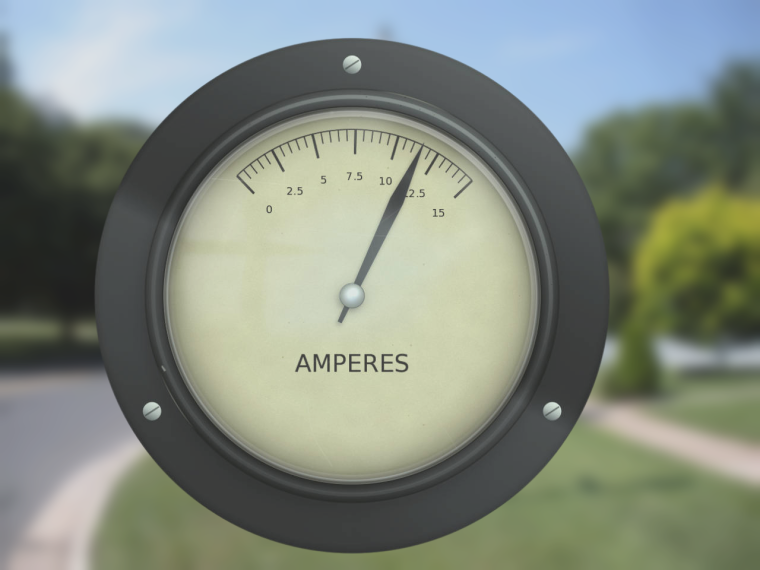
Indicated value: 11.5 A
